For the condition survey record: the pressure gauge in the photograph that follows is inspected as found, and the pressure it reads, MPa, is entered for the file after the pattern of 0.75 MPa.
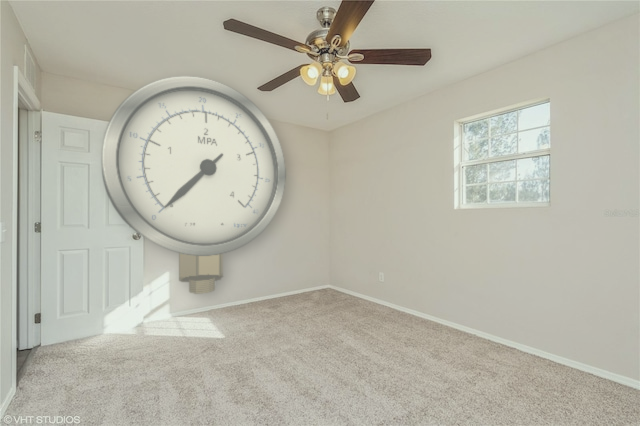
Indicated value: 0 MPa
